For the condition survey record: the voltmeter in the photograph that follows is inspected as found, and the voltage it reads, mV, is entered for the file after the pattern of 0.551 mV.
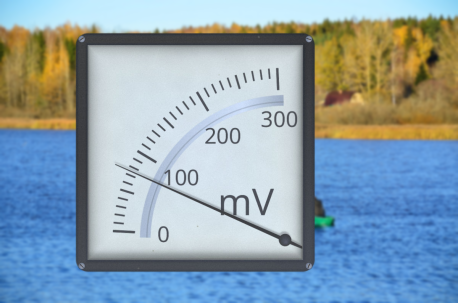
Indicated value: 75 mV
